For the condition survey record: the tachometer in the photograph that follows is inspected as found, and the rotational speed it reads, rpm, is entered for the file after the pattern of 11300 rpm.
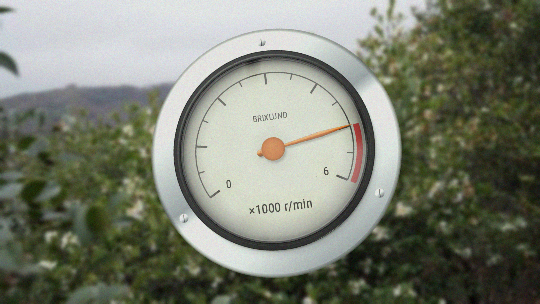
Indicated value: 5000 rpm
